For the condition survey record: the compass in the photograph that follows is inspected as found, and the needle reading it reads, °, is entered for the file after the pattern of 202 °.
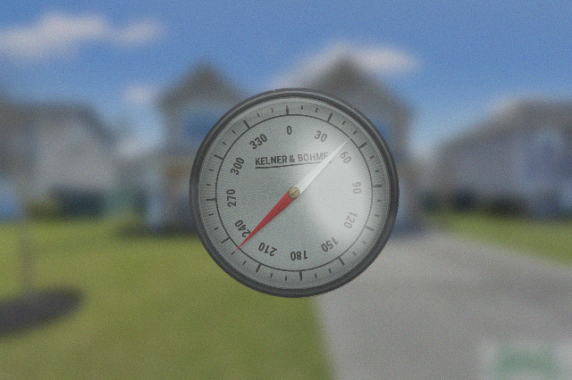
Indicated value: 230 °
